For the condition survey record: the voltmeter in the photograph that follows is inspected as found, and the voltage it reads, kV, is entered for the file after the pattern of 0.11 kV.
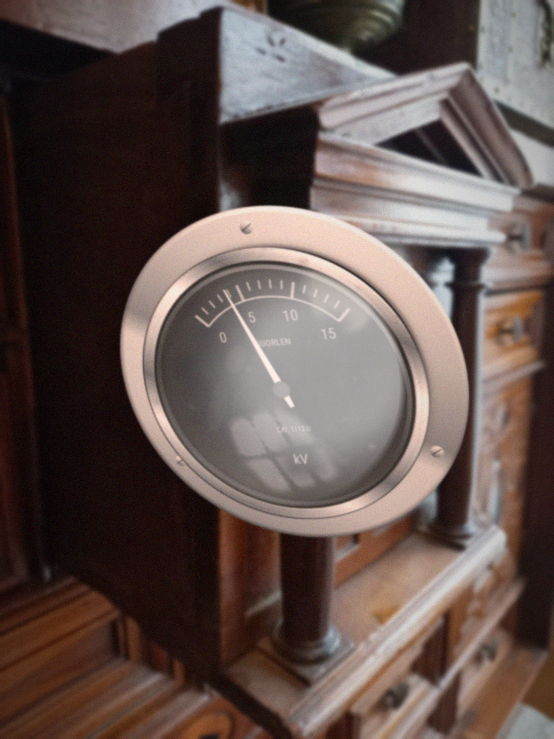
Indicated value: 4 kV
